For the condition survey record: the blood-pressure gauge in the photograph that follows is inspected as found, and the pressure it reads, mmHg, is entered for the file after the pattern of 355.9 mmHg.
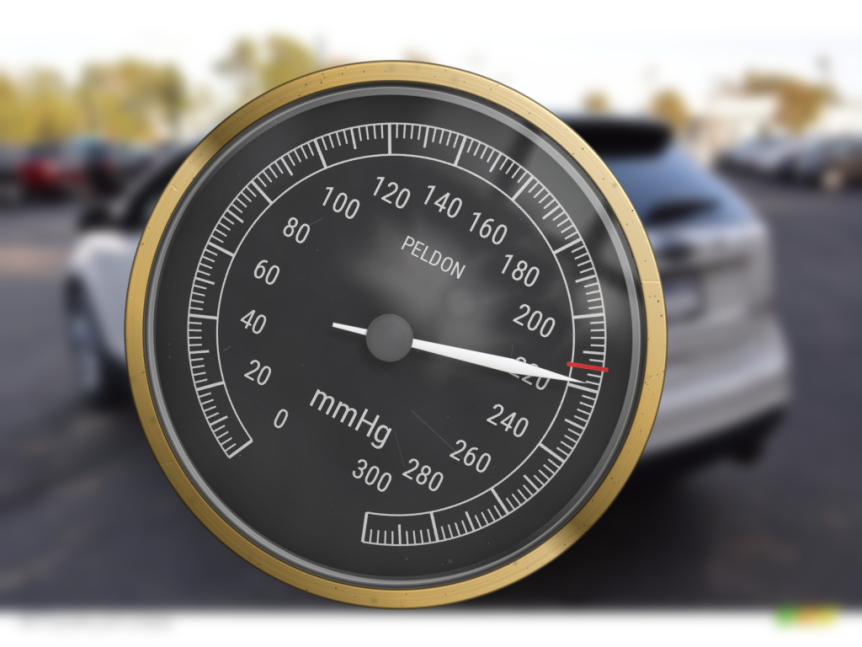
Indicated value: 218 mmHg
